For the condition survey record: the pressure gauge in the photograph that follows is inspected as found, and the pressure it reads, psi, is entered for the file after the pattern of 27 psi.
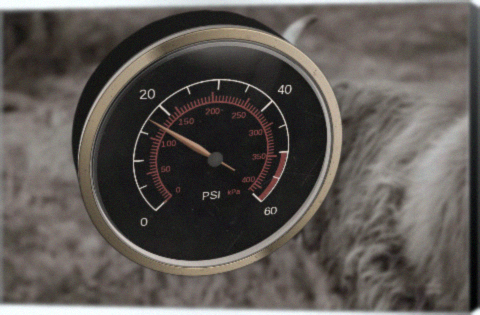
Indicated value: 17.5 psi
